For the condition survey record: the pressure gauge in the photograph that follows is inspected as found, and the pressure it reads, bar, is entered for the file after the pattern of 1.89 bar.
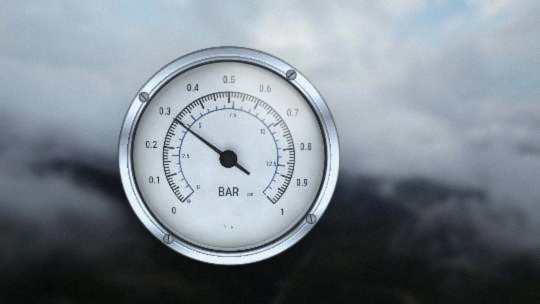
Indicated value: 0.3 bar
